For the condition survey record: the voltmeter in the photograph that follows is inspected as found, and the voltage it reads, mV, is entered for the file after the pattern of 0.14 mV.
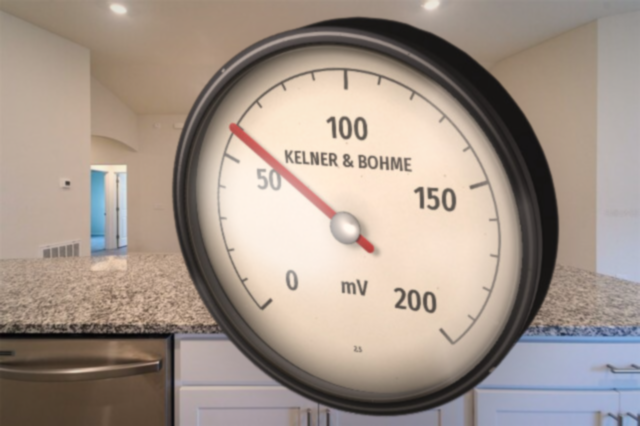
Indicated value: 60 mV
